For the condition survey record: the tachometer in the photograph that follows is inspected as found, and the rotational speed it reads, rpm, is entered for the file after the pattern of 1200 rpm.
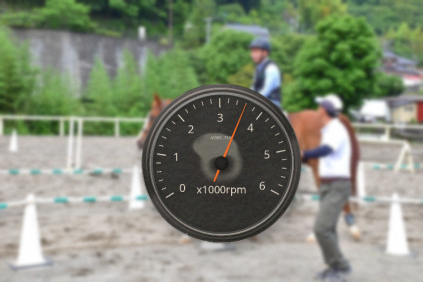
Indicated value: 3600 rpm
